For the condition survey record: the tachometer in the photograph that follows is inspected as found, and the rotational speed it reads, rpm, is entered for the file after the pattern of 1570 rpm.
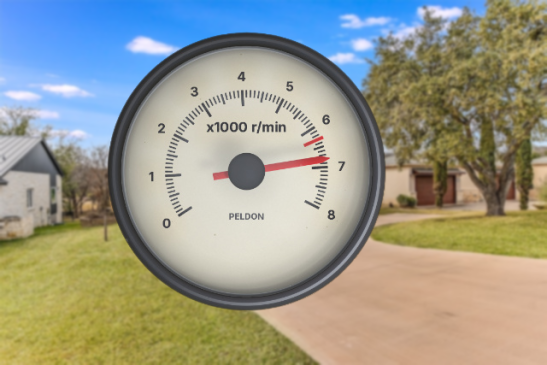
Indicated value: 6800 rpm
